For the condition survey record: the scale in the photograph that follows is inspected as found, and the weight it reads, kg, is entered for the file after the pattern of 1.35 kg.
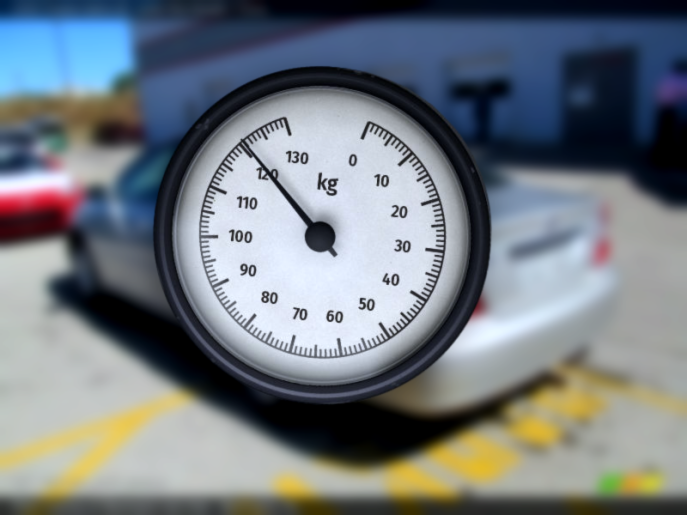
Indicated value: 121 kg
